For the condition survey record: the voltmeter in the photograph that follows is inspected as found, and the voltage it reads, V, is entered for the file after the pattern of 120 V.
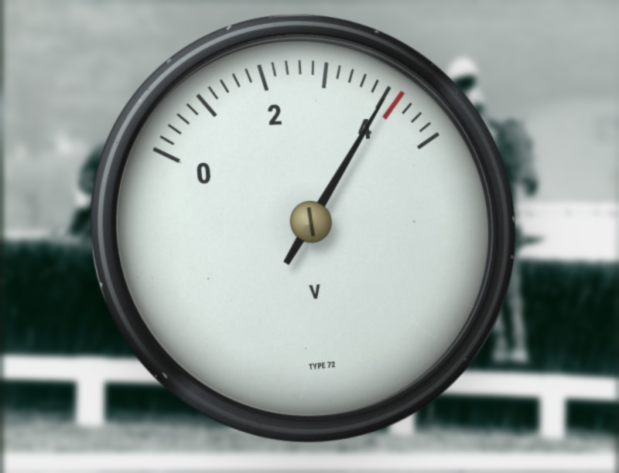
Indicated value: 4 V
